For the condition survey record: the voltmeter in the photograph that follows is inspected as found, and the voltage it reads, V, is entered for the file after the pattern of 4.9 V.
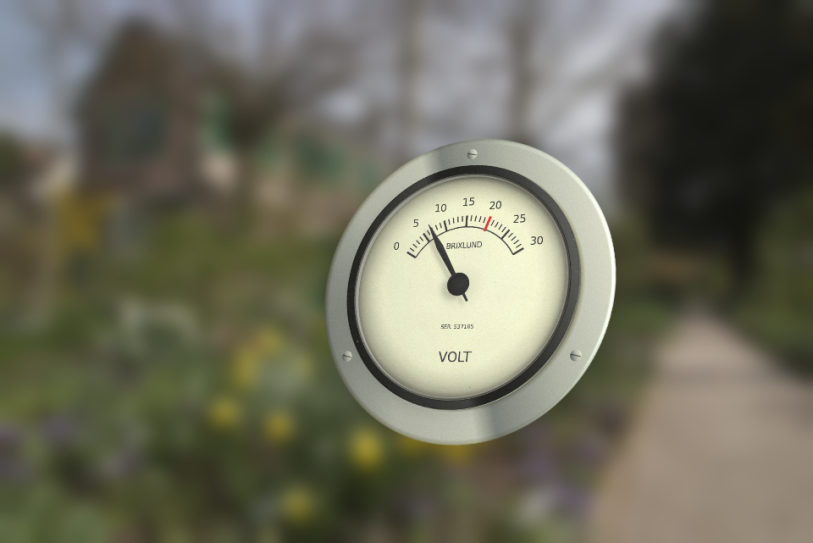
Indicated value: 7 V
